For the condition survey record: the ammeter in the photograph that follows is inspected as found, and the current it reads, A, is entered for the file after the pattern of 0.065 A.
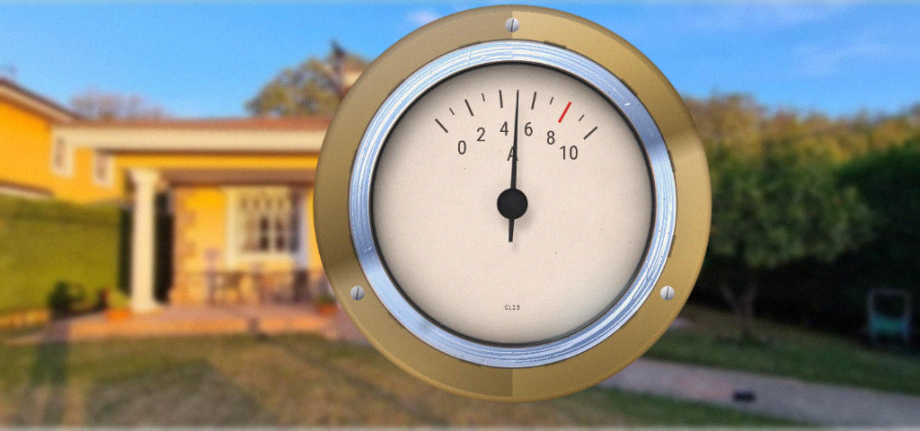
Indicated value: 5 A
